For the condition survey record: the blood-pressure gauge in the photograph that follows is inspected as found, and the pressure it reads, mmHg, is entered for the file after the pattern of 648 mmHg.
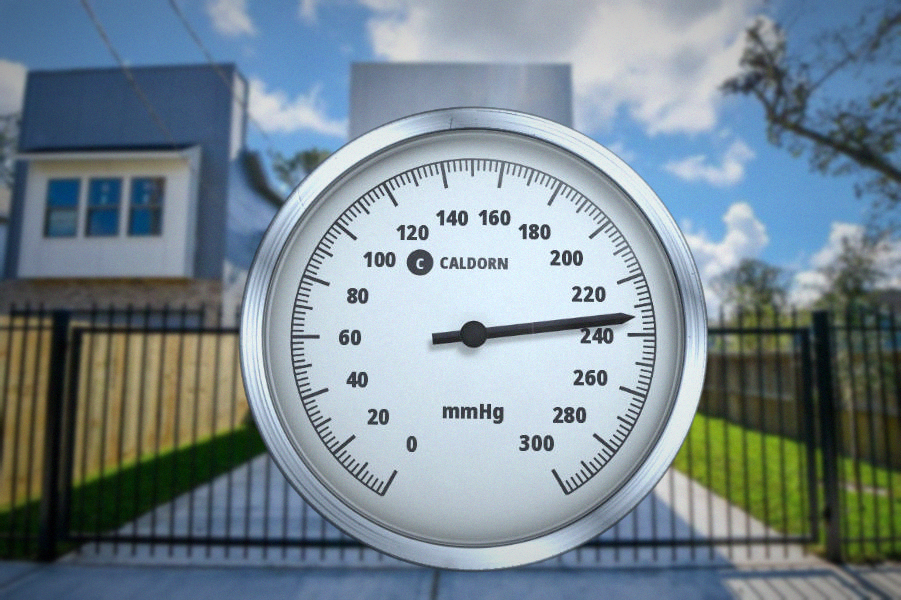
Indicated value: 234 mmHg
